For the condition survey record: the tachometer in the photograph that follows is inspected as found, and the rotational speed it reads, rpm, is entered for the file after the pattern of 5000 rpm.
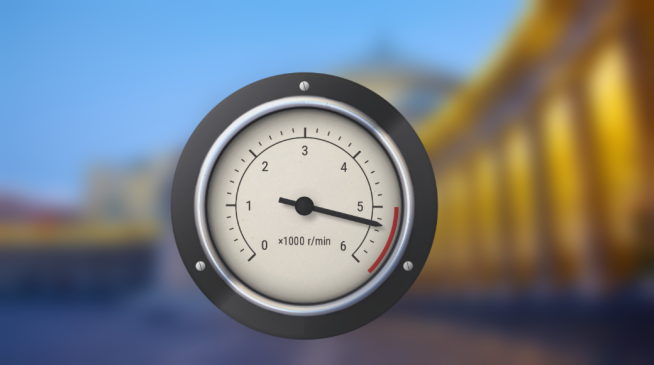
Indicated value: 5300 rpm
